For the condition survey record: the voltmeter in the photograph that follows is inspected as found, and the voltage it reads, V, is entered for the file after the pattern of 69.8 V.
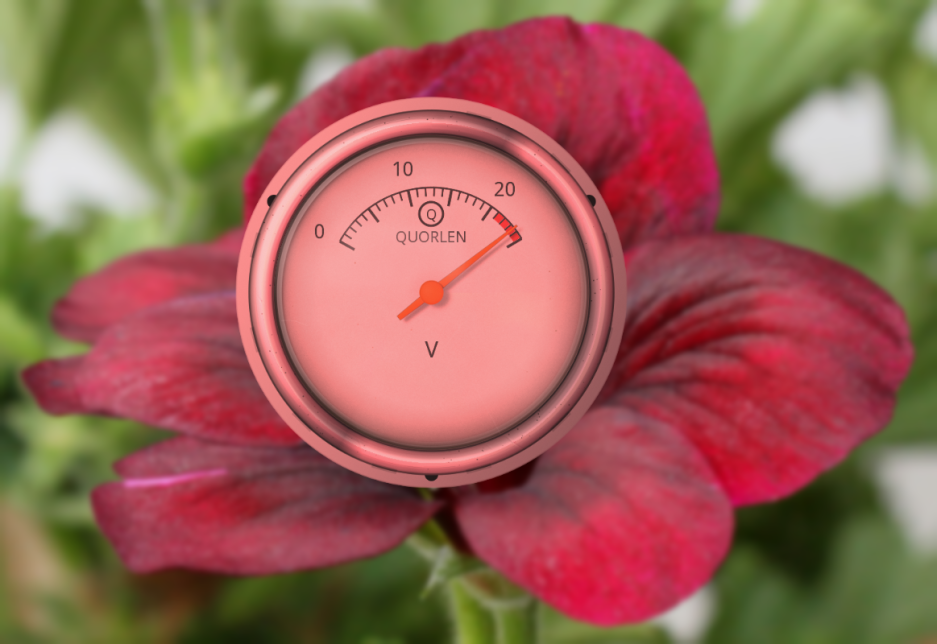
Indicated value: 23.5 V
